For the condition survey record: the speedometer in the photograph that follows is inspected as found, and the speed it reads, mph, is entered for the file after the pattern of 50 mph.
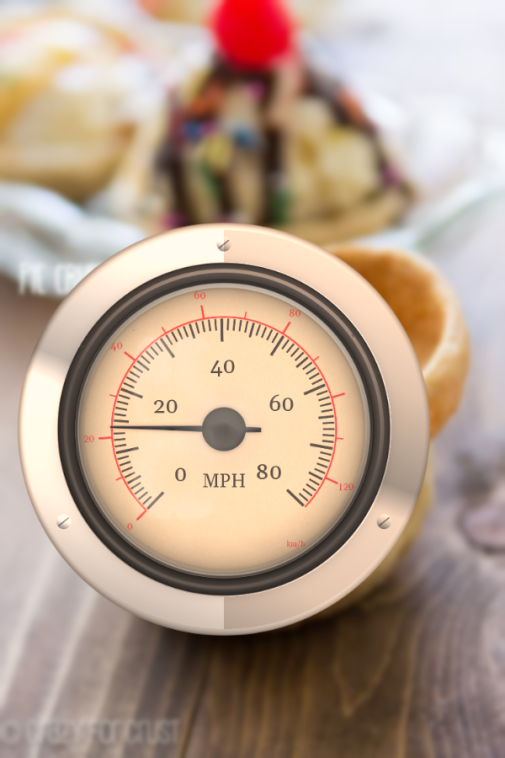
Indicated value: 14 mph
